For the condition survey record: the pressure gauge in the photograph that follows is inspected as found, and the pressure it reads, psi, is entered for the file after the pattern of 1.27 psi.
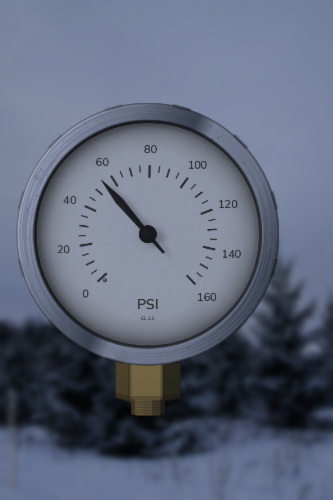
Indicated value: 55 psi
